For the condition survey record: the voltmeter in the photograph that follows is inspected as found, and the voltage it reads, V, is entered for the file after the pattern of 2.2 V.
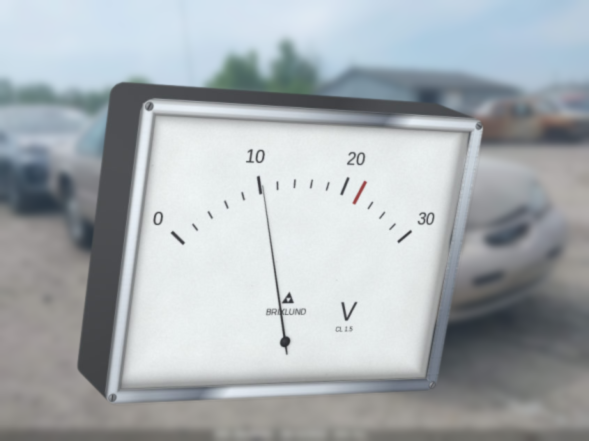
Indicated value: 10 V
